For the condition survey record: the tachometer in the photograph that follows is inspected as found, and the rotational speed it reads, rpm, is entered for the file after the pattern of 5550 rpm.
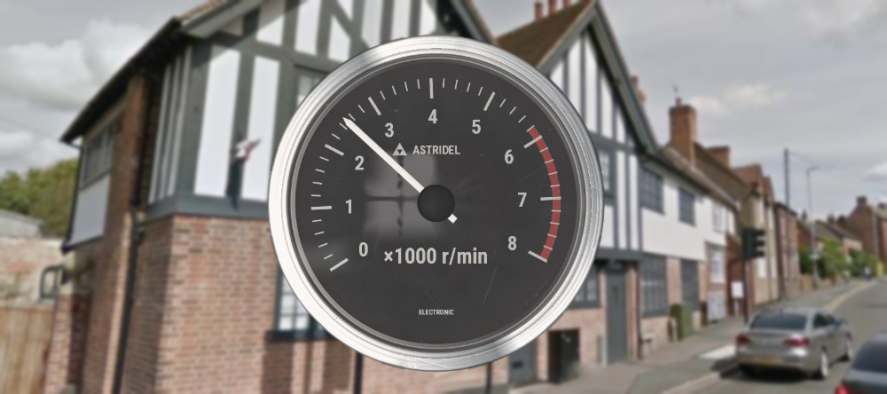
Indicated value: 2500 rpm
